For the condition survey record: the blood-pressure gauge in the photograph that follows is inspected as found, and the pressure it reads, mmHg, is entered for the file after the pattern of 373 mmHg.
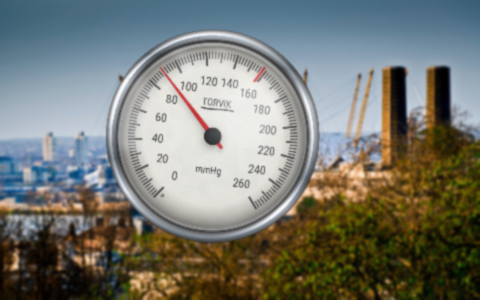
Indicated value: 90 mmHg
